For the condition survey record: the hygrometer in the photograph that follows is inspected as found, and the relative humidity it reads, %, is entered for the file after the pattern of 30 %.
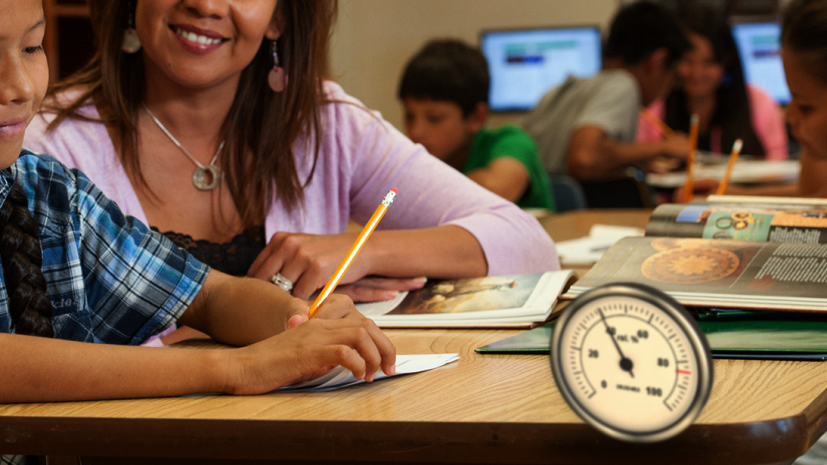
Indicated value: 40 %
